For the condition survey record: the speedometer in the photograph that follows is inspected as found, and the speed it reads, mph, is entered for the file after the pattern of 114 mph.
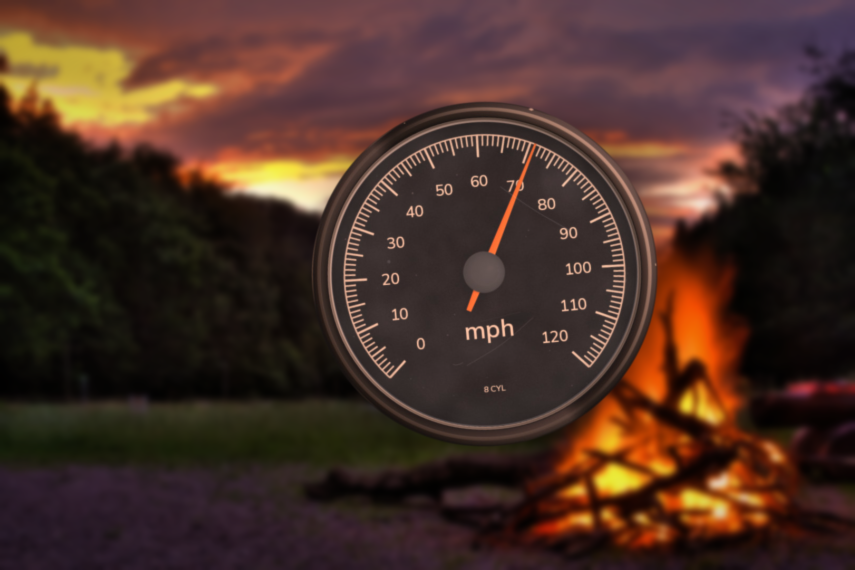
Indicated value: 71 mph
